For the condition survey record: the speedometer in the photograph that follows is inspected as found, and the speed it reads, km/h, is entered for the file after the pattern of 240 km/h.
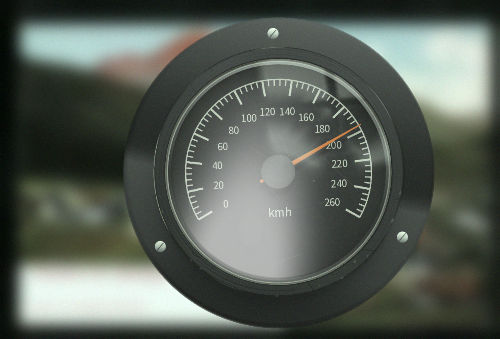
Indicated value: 196 km/h
